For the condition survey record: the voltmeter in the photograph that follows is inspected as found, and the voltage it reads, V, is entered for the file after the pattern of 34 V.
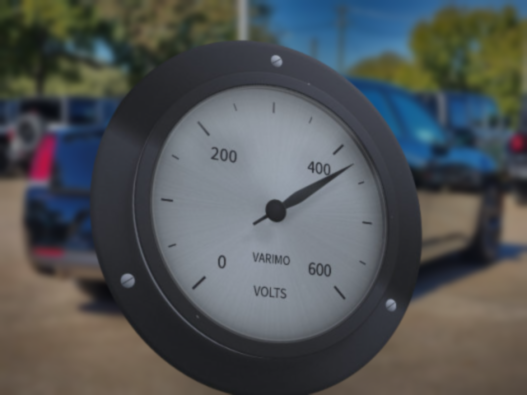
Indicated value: 425 V
